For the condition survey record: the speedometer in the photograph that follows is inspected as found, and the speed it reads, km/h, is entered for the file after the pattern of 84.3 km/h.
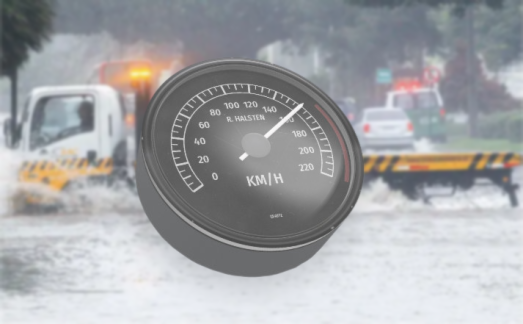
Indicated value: 160 km/h
